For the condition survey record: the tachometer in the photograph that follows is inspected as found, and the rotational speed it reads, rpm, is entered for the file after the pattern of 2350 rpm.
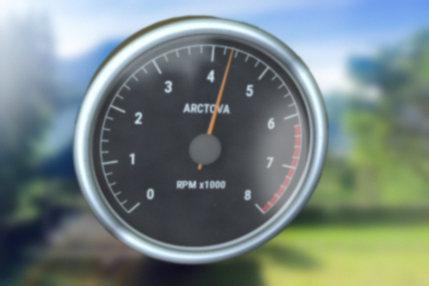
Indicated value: 4300 rpm
